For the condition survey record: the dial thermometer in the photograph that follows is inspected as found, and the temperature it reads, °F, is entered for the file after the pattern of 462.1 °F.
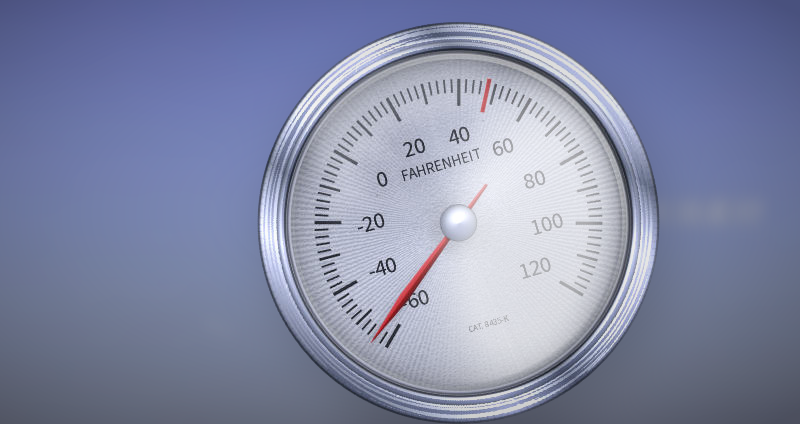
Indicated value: -56 °F
